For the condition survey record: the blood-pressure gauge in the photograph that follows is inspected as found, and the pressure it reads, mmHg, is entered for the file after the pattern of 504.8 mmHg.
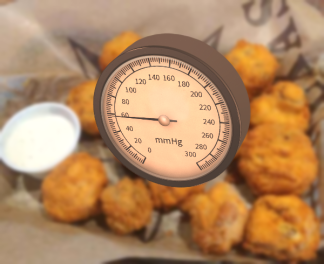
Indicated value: 60 mmHg
